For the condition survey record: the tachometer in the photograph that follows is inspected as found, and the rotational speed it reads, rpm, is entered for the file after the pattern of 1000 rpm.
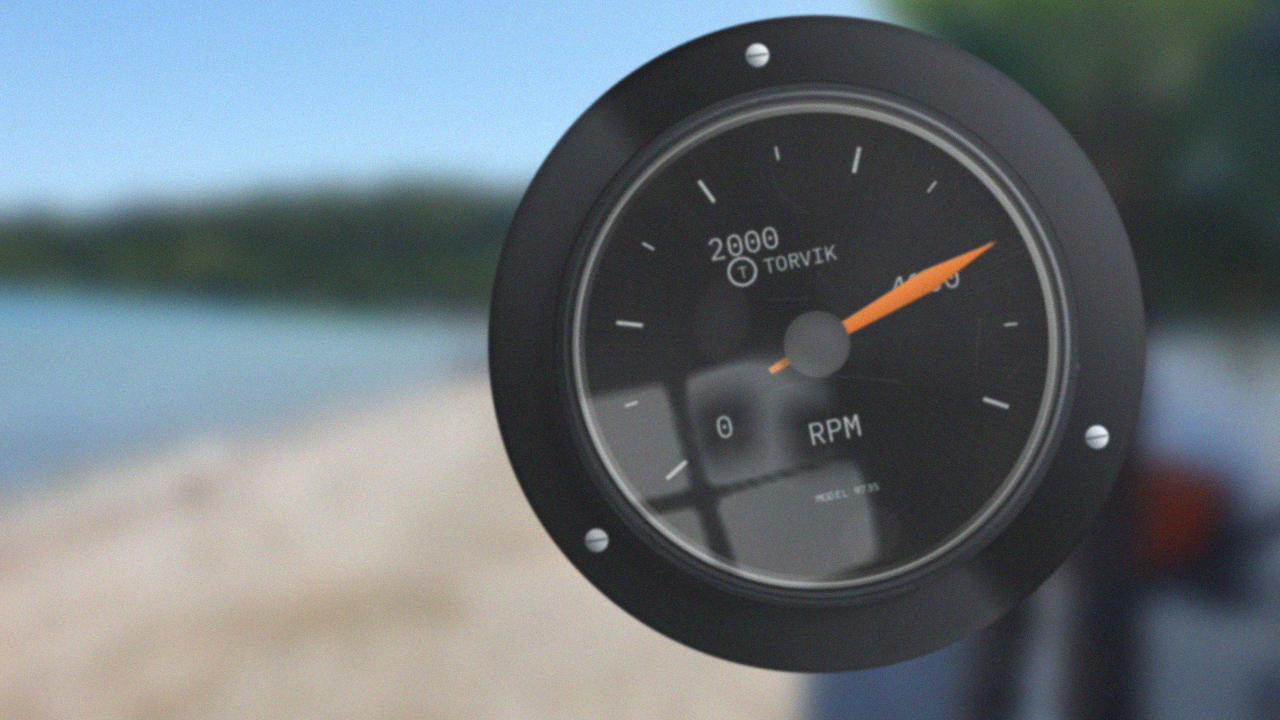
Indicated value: 4000 rpm
